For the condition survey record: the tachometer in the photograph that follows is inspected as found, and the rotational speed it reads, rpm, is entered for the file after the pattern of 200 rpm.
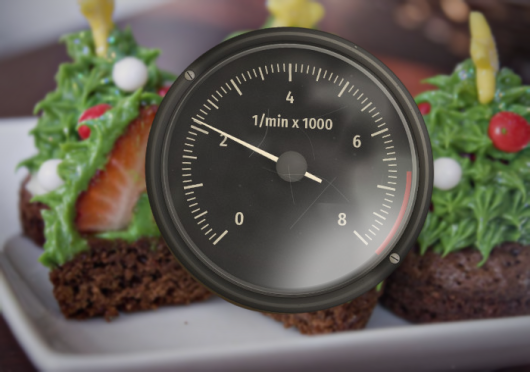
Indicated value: 2100 rpm
